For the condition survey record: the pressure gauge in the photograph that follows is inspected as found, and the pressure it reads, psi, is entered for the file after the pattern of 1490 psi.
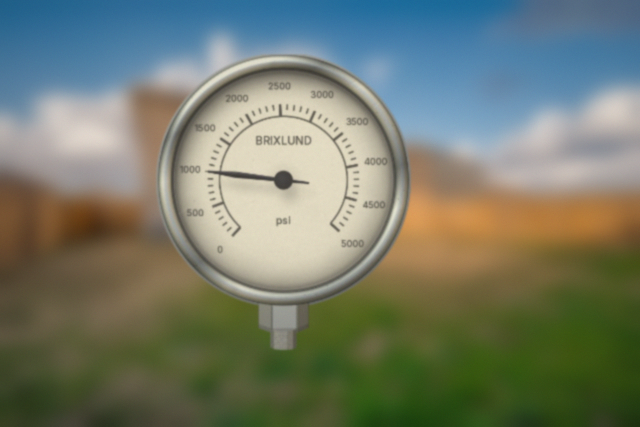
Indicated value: 1000 psi
